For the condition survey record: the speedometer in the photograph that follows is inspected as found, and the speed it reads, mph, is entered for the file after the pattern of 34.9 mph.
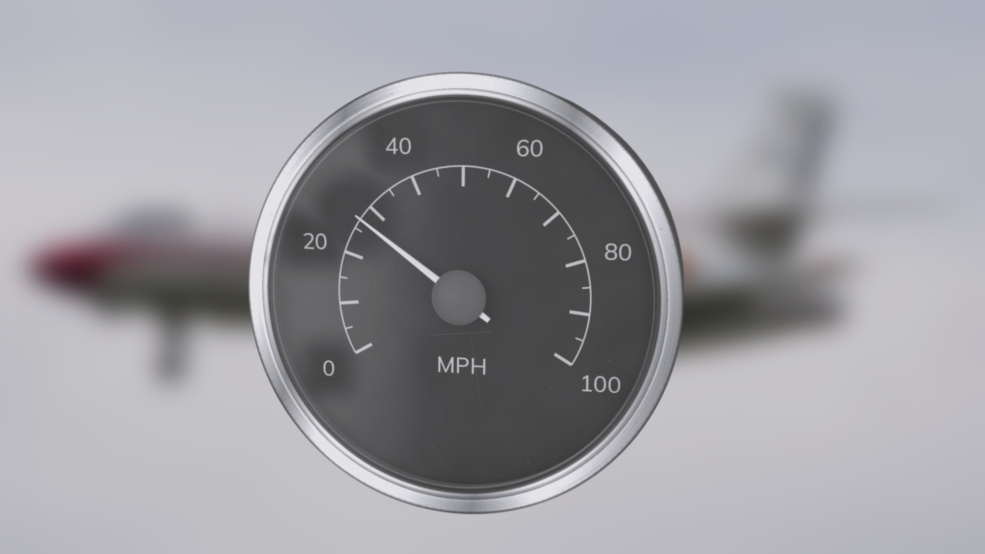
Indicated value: 27.5 mph
